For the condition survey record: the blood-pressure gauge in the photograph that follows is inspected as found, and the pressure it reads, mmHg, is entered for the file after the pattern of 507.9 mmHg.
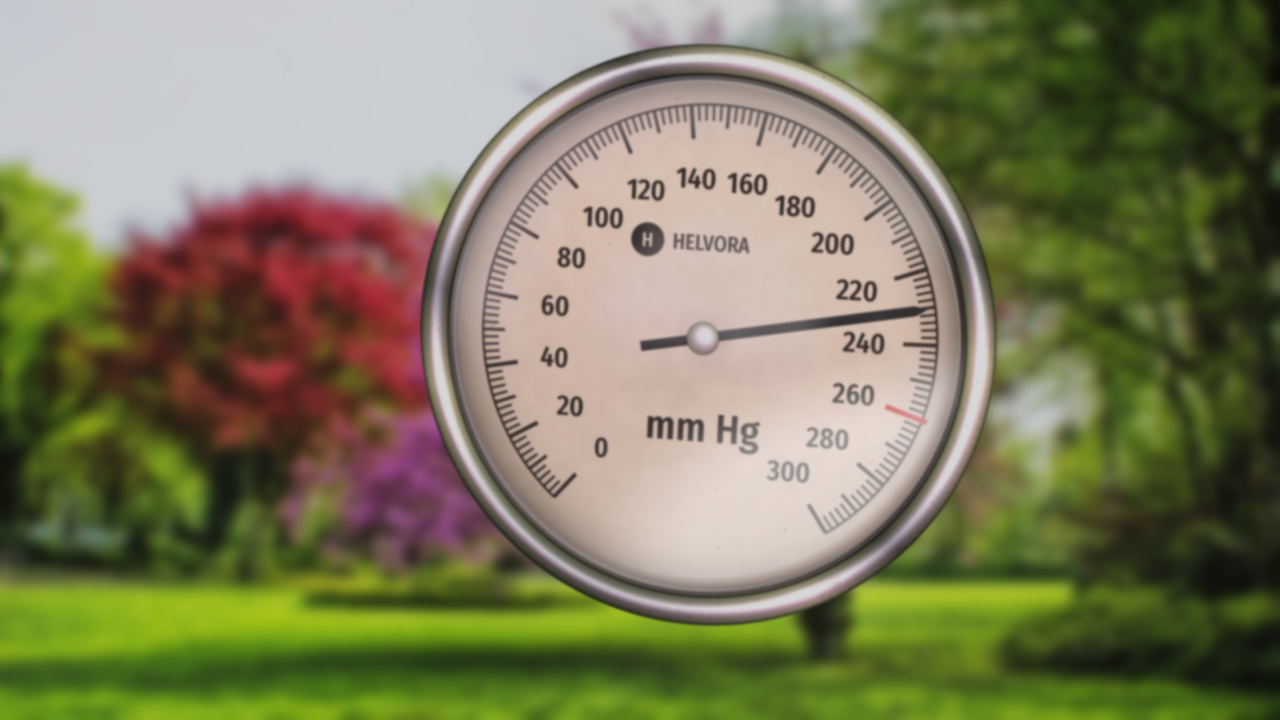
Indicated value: 230 mmHg
